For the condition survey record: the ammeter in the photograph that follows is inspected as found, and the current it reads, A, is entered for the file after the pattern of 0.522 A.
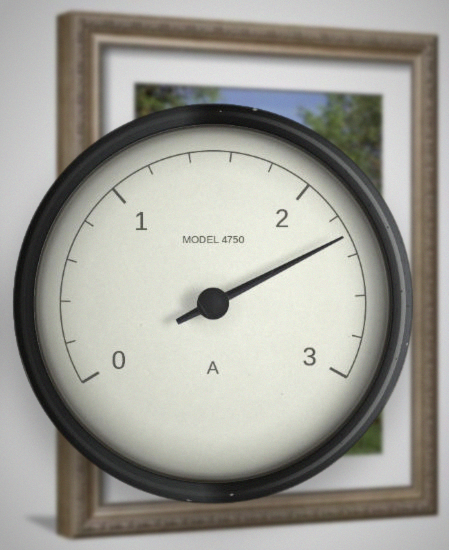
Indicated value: 2.3 A
